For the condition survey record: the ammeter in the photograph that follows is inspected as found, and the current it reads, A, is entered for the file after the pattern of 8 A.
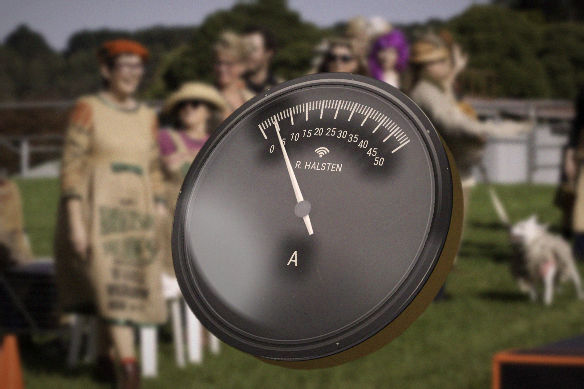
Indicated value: 5 A
